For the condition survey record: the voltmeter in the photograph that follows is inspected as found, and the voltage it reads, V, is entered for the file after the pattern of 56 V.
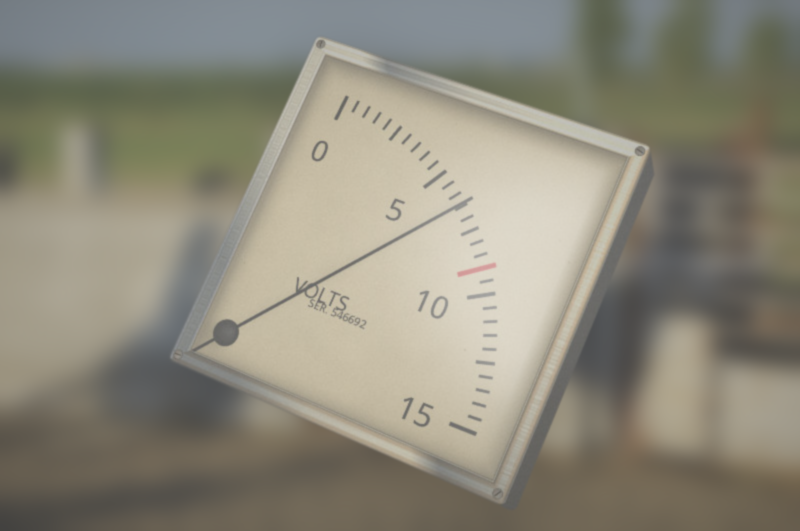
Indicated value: 6.5 V
